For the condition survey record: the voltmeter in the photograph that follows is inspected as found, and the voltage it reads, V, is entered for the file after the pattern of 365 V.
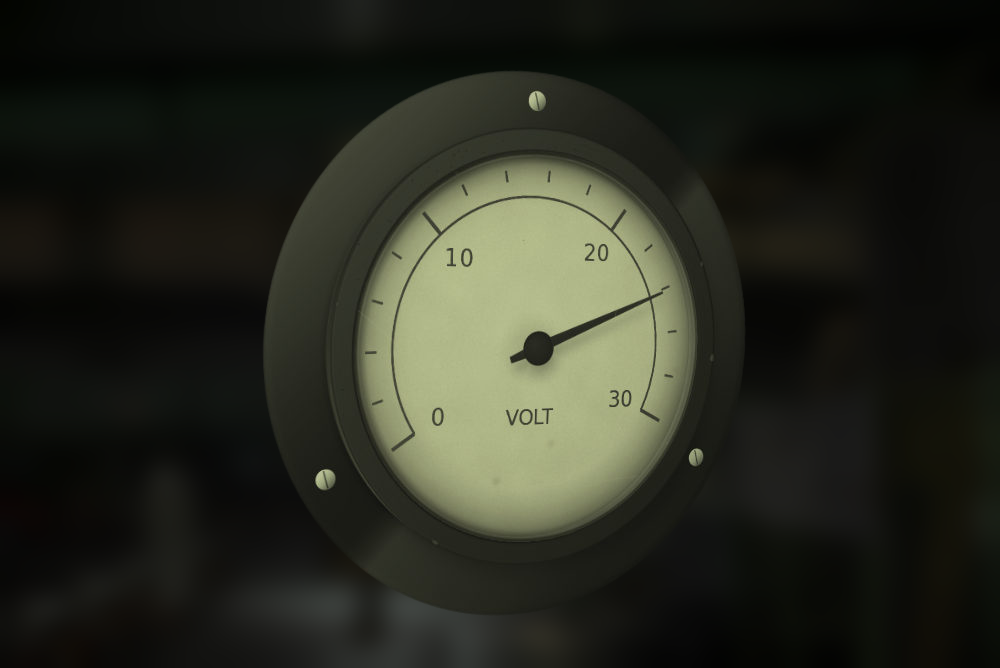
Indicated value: 24 V
